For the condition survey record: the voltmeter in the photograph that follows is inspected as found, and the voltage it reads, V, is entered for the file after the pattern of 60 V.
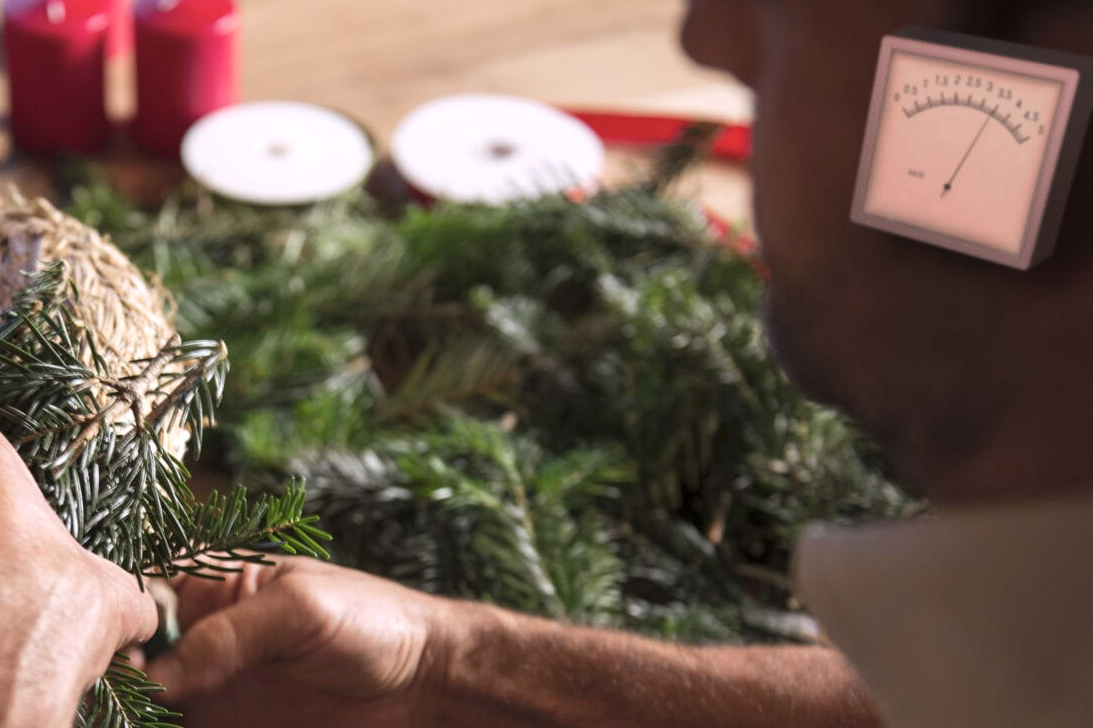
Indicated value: 3.5 V
